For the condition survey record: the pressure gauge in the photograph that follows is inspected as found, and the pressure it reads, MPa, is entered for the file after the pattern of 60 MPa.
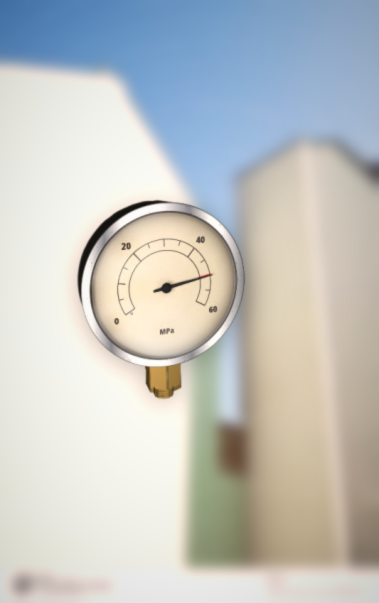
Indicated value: 50 MPa
